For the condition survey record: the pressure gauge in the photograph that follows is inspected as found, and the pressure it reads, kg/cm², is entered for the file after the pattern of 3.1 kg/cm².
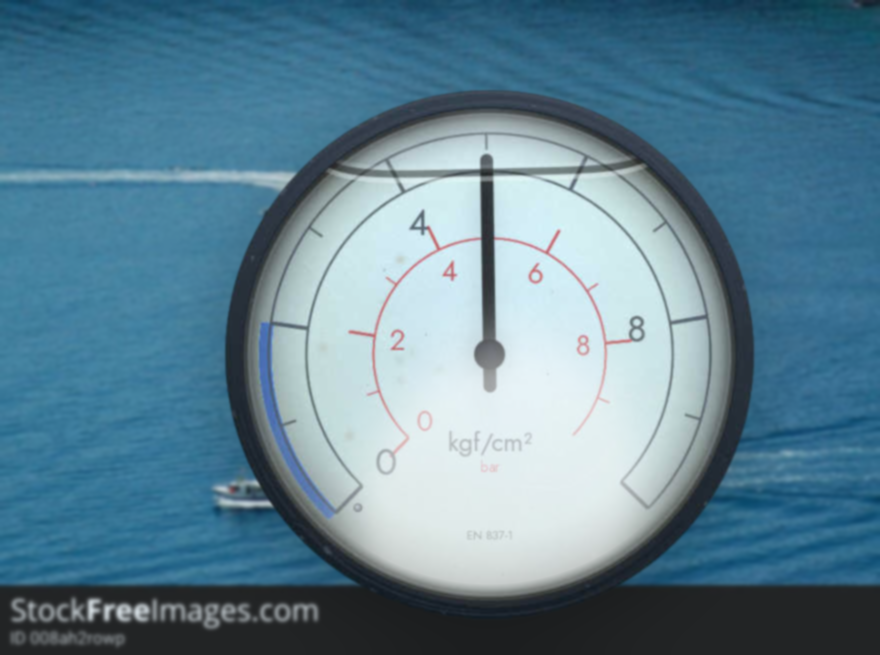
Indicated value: 5 kg/cm²
